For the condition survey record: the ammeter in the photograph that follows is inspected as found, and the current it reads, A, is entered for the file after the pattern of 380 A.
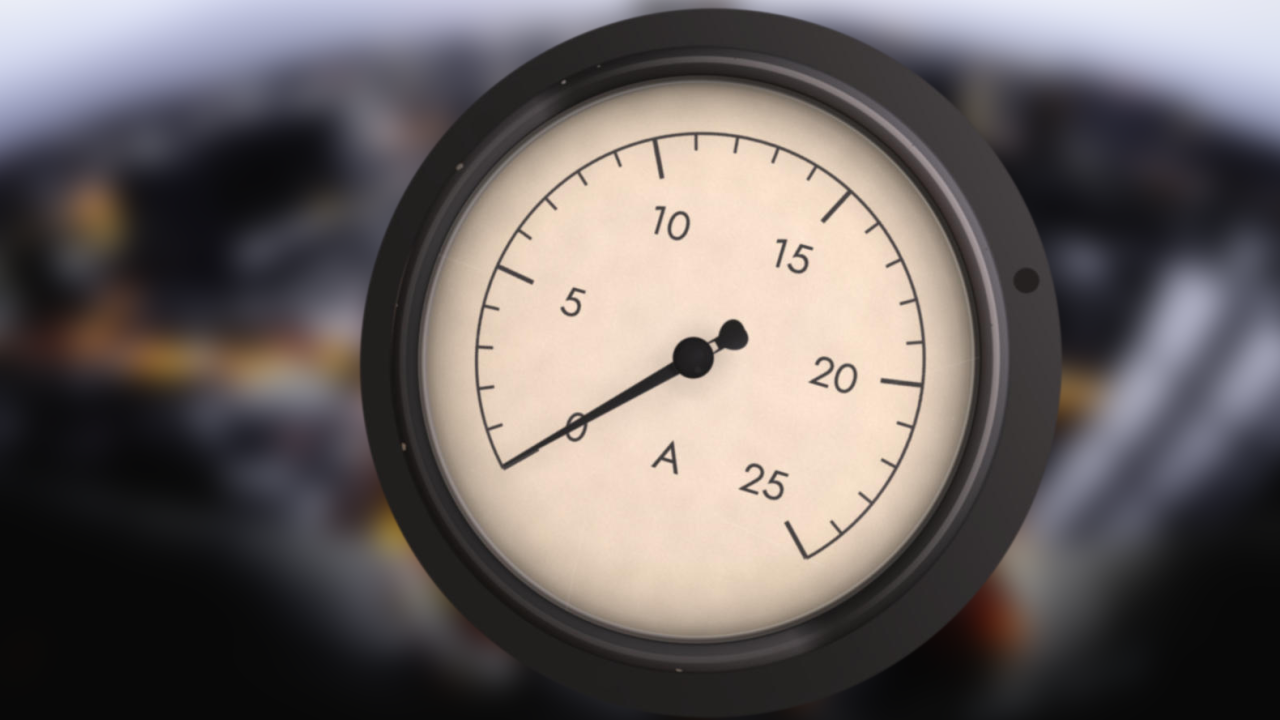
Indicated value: 0 A
